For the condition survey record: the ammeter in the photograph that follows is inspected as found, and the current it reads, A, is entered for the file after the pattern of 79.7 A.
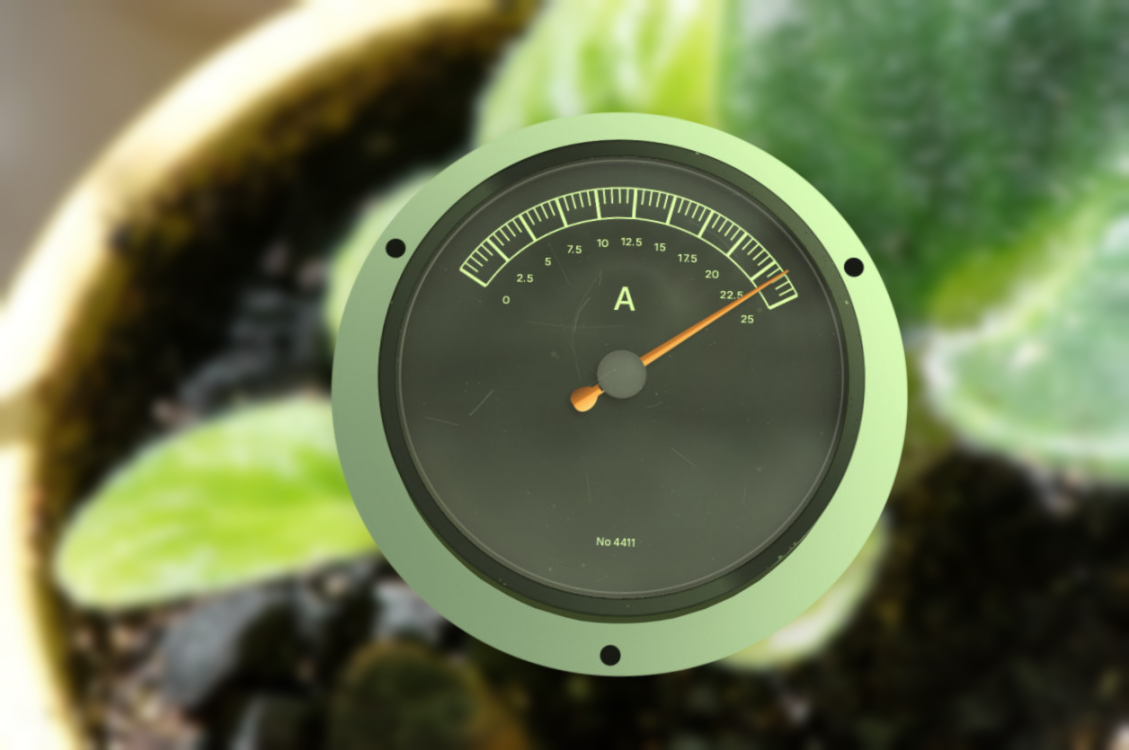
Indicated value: 23.5 A
